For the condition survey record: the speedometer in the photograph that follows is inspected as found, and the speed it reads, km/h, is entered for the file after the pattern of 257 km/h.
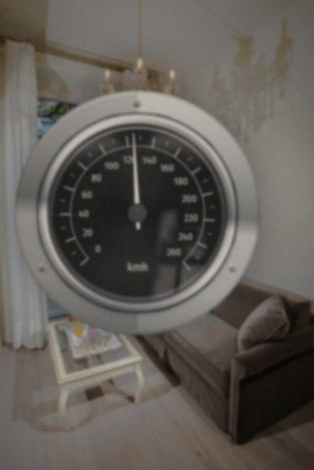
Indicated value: 125 km/h
